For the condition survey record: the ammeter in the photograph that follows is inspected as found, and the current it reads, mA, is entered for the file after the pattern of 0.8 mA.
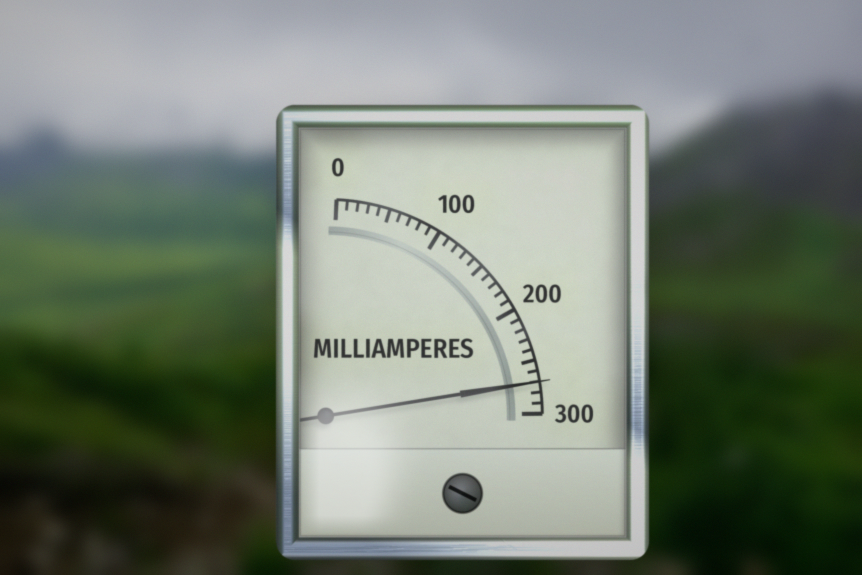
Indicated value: 270 mA
